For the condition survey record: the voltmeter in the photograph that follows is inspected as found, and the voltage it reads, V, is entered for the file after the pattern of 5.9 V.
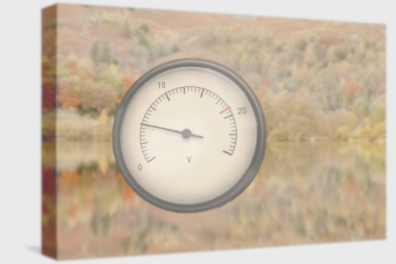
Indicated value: 5 V
